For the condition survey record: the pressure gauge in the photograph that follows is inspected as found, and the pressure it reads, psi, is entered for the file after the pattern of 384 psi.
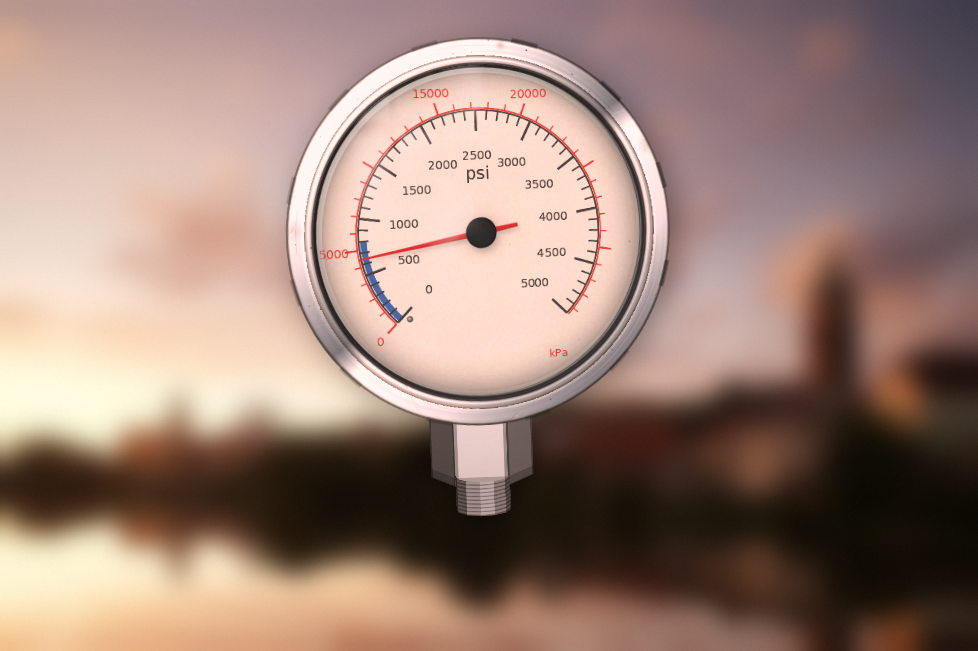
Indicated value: 650 psi
